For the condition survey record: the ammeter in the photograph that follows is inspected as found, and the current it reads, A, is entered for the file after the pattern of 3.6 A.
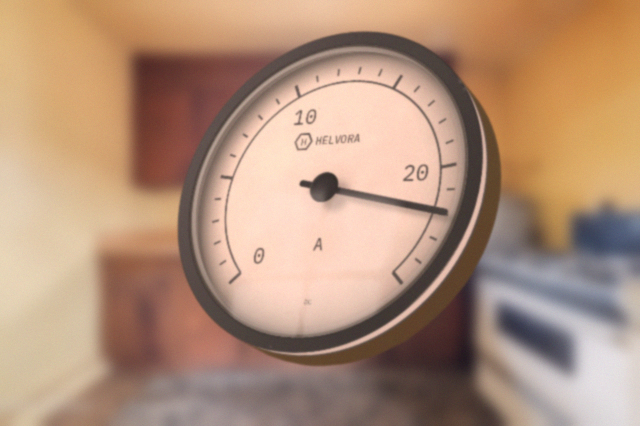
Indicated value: 22 A
